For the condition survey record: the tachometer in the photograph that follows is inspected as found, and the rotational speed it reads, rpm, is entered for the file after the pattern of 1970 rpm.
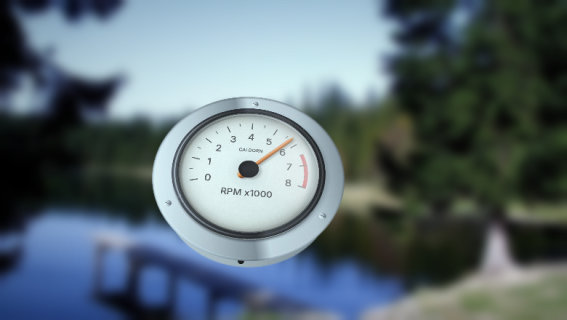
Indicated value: 5750 rpm
